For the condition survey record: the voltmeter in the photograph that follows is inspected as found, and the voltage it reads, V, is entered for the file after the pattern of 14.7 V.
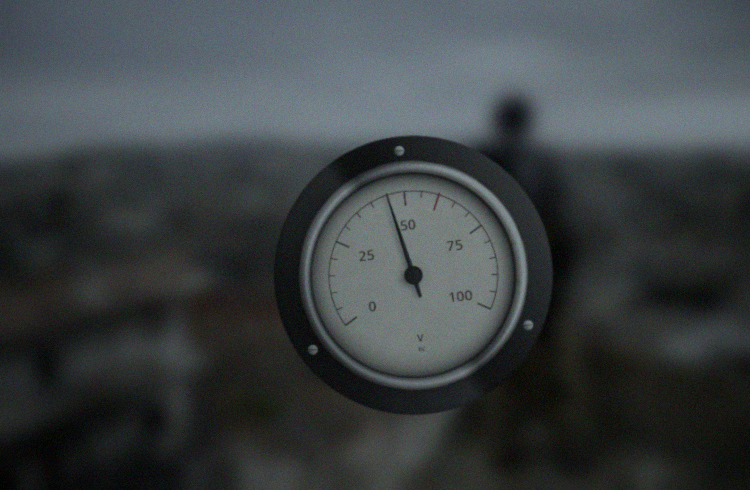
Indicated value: 45 V
